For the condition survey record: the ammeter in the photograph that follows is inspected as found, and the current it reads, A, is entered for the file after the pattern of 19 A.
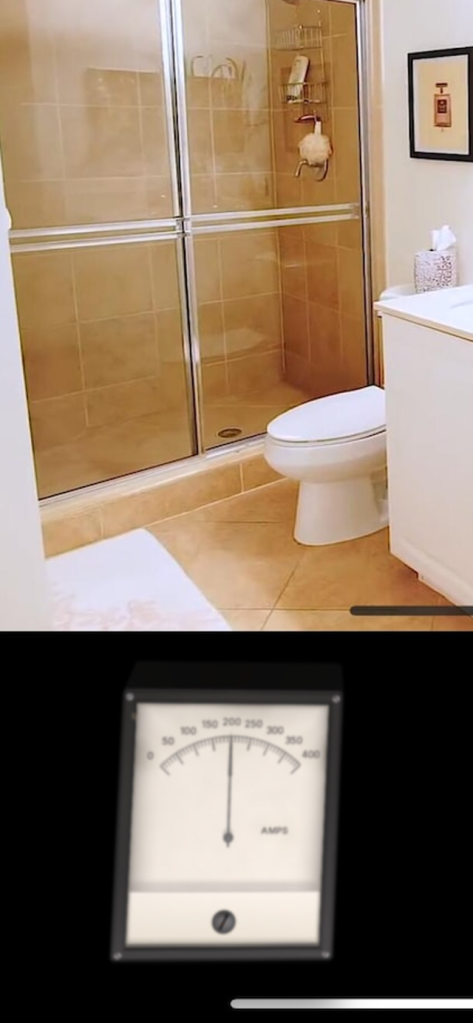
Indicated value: 200 A
